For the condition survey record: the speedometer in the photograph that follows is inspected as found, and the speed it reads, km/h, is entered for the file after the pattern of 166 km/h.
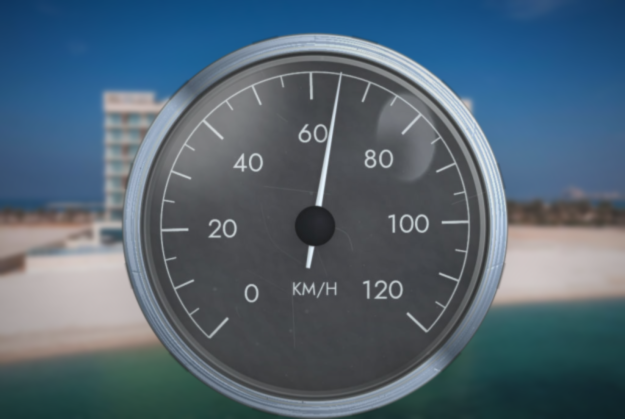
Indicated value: 65 km/h
